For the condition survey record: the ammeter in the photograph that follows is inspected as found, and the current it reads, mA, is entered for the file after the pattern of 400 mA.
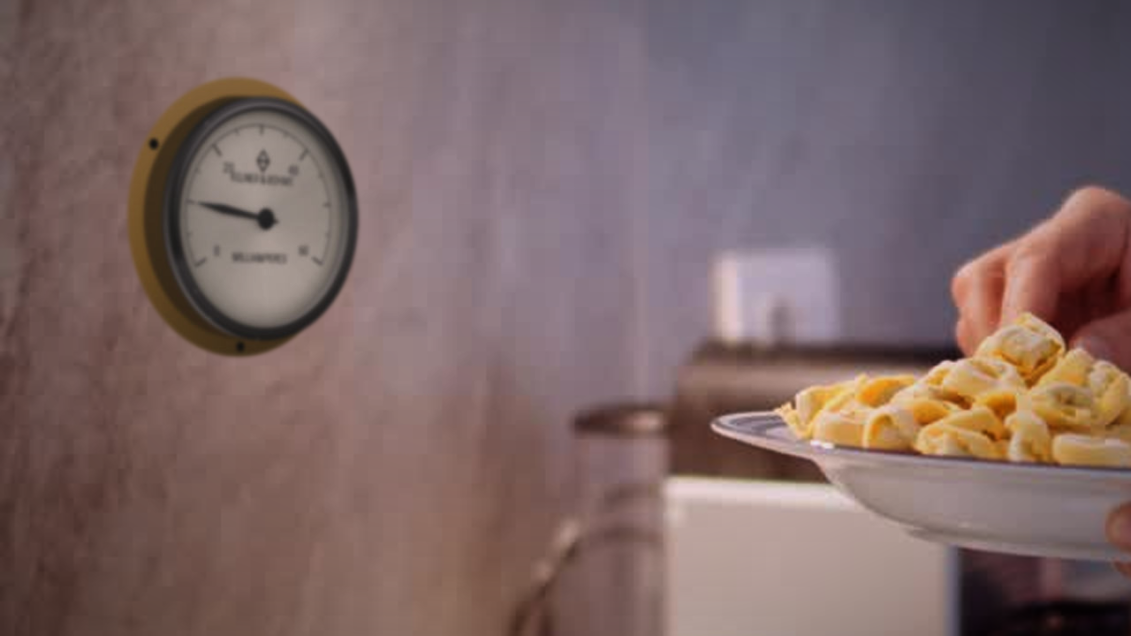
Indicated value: 10 mA
